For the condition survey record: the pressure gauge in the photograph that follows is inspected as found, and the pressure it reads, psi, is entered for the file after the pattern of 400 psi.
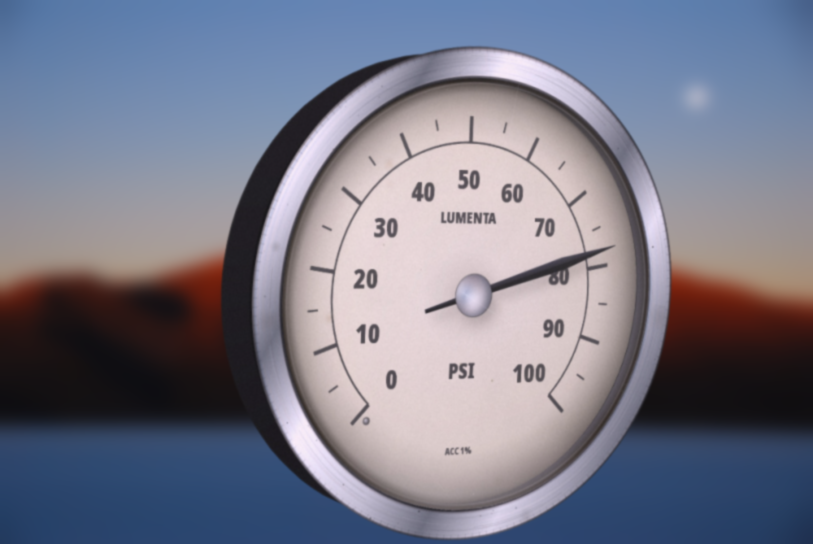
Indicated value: 77.5 psi
